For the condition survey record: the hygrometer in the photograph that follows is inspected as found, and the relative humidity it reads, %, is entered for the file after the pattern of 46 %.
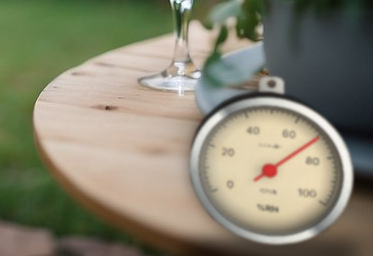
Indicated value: 70 %
